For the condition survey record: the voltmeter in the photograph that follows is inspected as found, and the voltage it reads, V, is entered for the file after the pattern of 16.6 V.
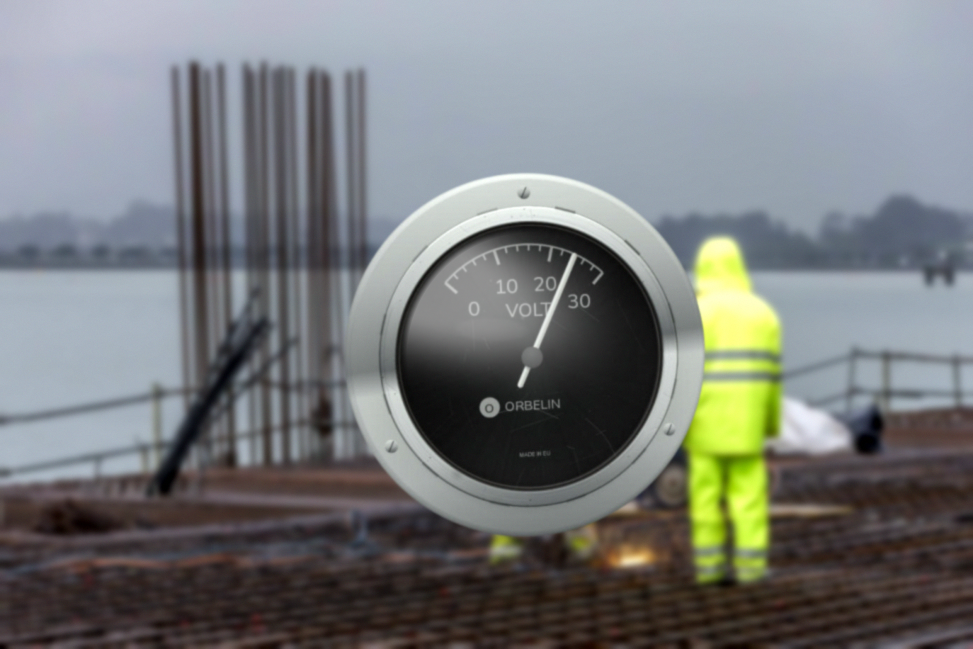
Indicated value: 24 V
